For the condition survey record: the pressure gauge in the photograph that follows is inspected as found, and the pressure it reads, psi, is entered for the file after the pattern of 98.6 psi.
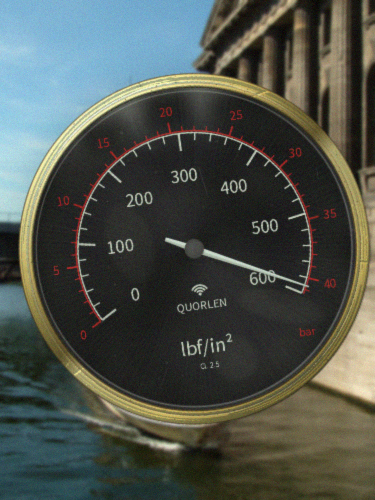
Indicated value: 590 psi
